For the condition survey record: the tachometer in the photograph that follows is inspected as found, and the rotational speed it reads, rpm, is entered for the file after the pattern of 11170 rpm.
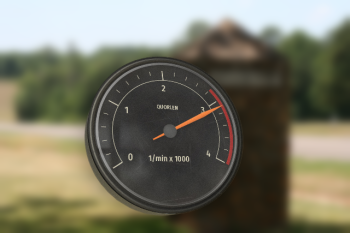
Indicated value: 3100 rpm
